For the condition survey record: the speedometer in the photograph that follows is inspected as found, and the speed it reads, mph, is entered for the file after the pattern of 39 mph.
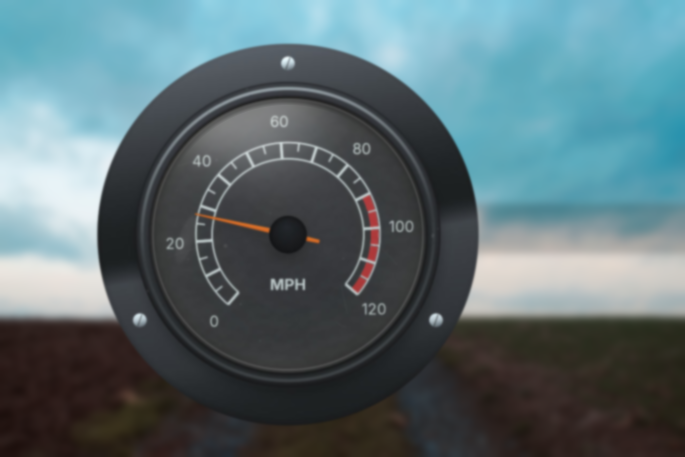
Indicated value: 27.5 mph
